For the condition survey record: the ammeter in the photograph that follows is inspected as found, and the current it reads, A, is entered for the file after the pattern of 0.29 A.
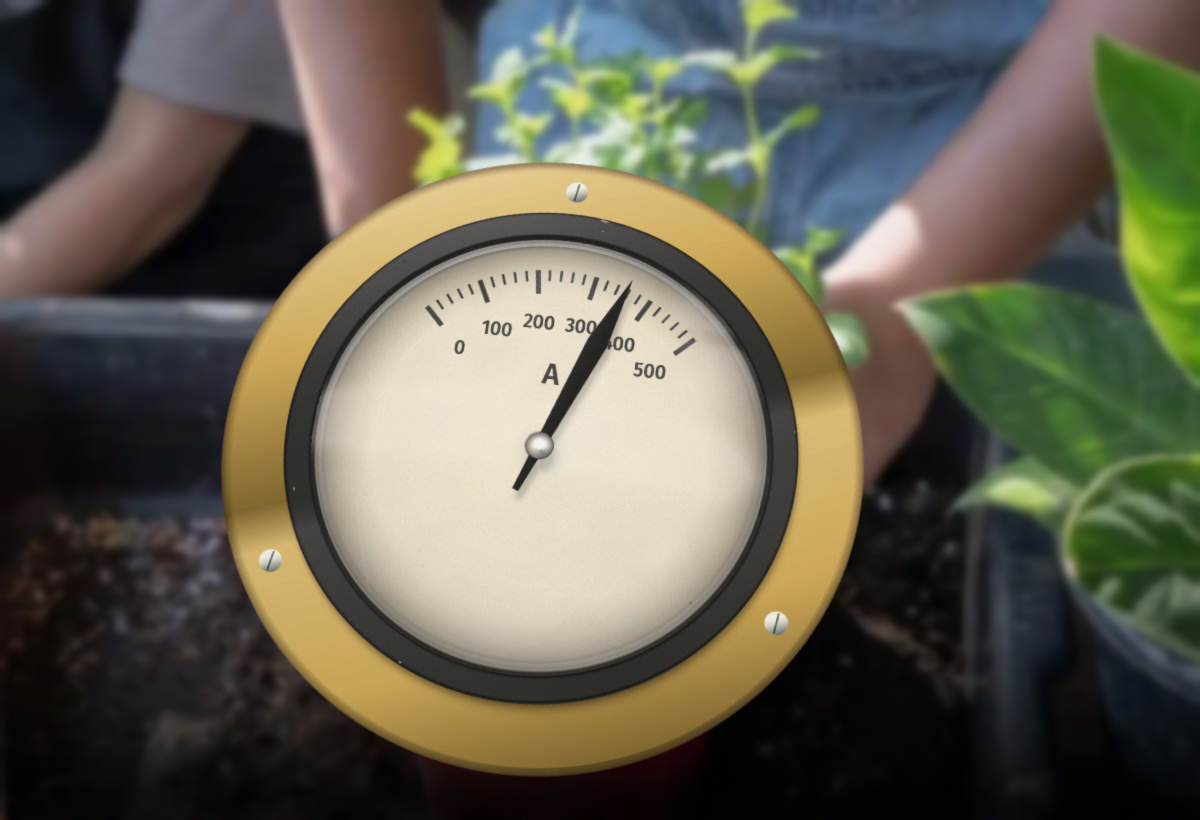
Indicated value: 360 A
